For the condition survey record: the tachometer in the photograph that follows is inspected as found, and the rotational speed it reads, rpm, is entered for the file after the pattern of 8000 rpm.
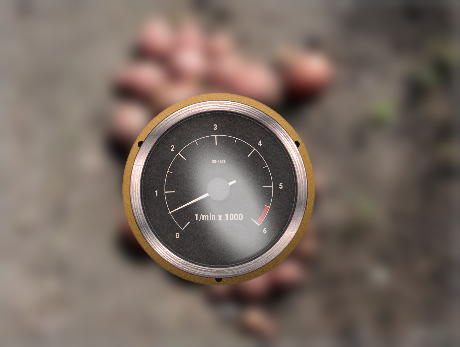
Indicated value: 500 rpm
